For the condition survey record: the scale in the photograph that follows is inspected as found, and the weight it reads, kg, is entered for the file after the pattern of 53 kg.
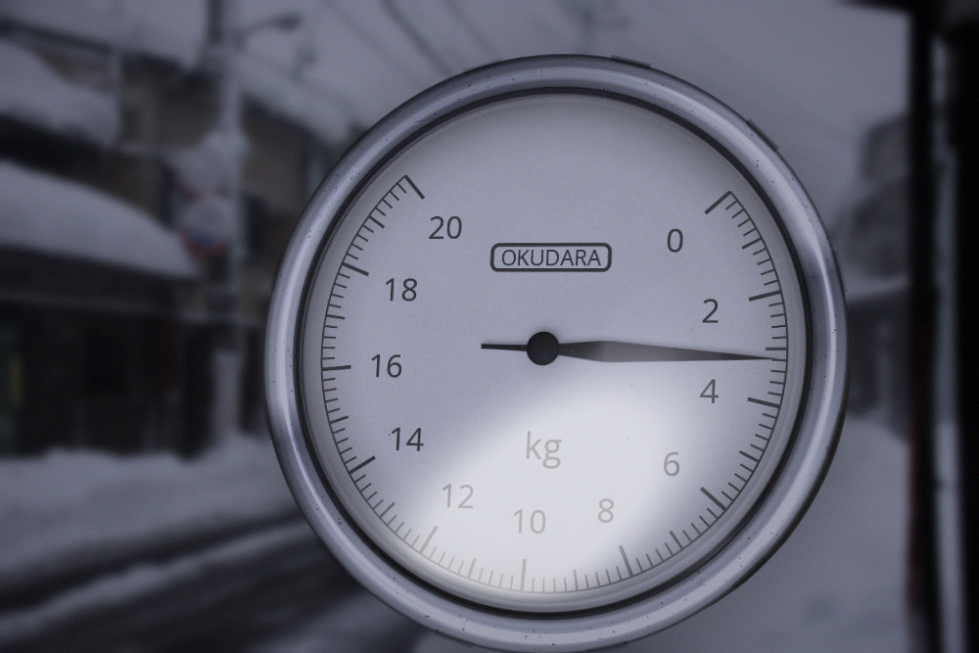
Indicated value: 3.2 kg
